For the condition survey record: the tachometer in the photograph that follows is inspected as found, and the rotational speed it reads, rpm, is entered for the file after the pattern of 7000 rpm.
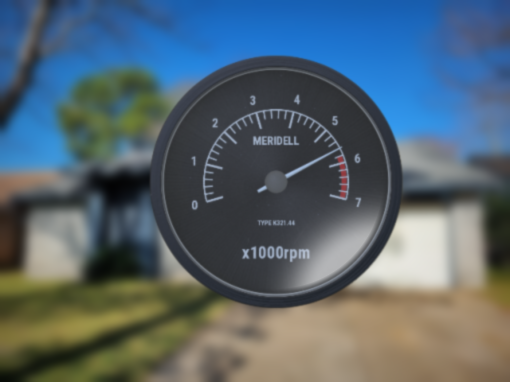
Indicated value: 5600 rpm
